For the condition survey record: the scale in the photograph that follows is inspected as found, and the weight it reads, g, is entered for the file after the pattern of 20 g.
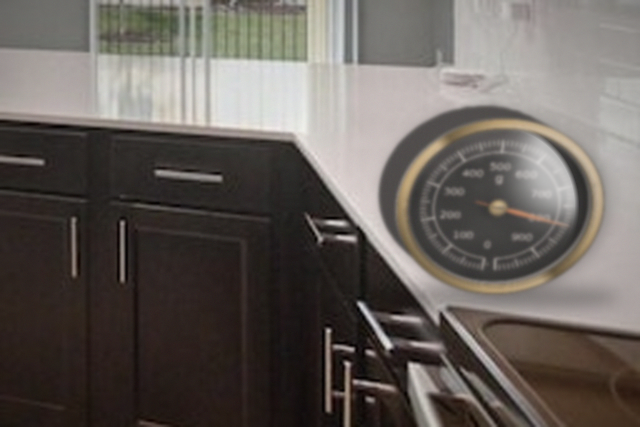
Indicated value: 800 g
